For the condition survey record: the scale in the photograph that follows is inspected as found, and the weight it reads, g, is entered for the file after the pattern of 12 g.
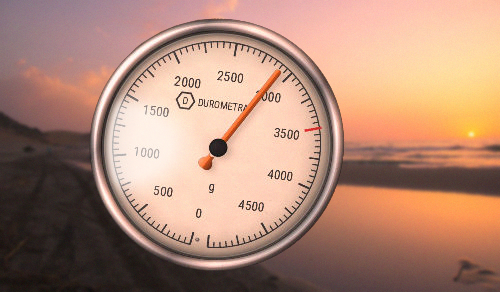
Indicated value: 2900 g
